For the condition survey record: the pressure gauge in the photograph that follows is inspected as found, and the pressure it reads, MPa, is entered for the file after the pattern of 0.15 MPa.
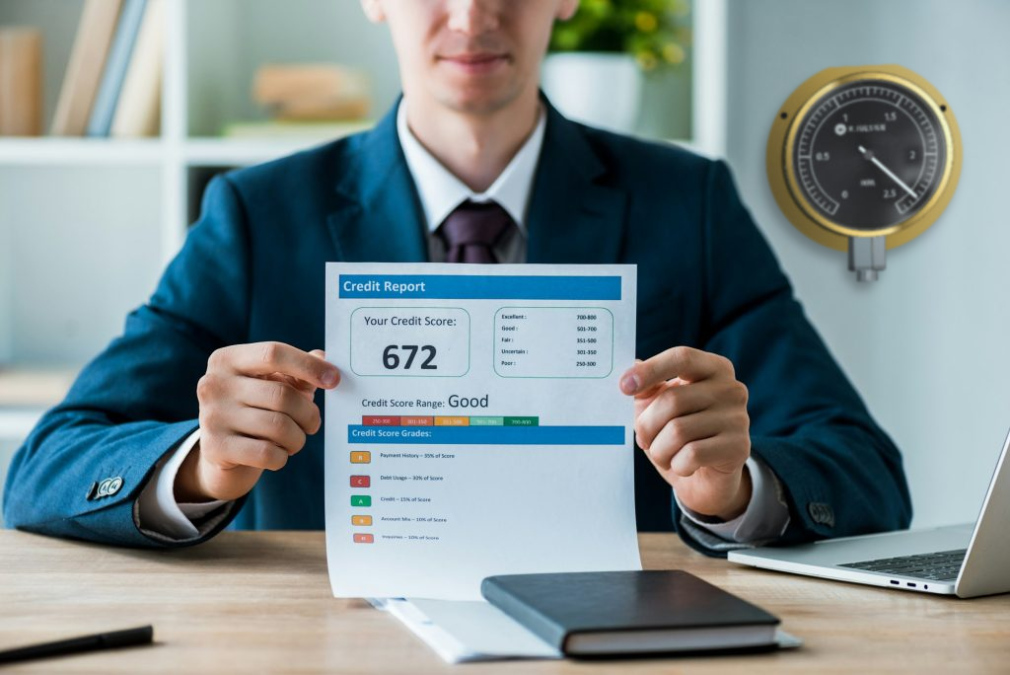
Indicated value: 2.35 MPa
